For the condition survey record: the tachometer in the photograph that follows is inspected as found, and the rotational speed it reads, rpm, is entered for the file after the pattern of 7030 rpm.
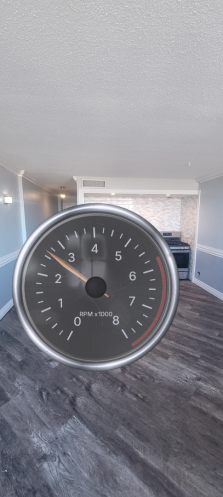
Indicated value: 2625 rpm
